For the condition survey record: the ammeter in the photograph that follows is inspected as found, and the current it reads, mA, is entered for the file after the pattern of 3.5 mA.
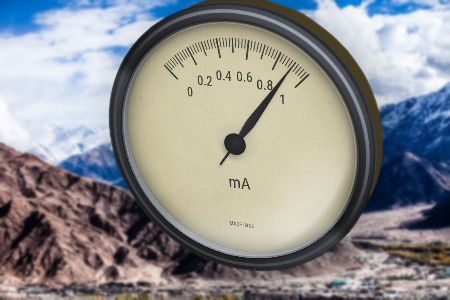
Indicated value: 0.9 mA
